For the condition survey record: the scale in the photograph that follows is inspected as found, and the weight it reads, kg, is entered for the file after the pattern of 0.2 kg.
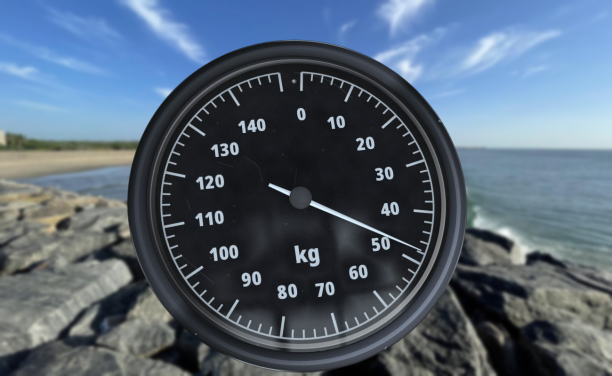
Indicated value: 48 kg
